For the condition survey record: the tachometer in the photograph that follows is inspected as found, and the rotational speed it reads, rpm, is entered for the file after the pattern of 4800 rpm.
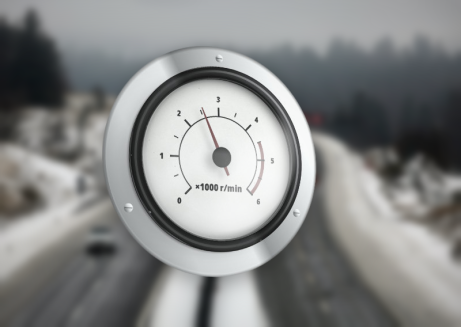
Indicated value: 2500 rpm
